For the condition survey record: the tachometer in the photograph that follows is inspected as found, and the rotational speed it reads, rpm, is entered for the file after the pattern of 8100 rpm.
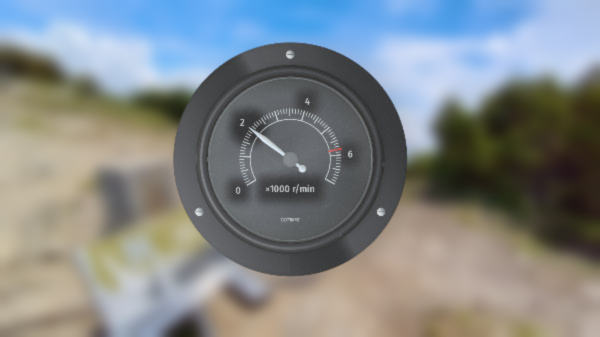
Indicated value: 2000 rpm
